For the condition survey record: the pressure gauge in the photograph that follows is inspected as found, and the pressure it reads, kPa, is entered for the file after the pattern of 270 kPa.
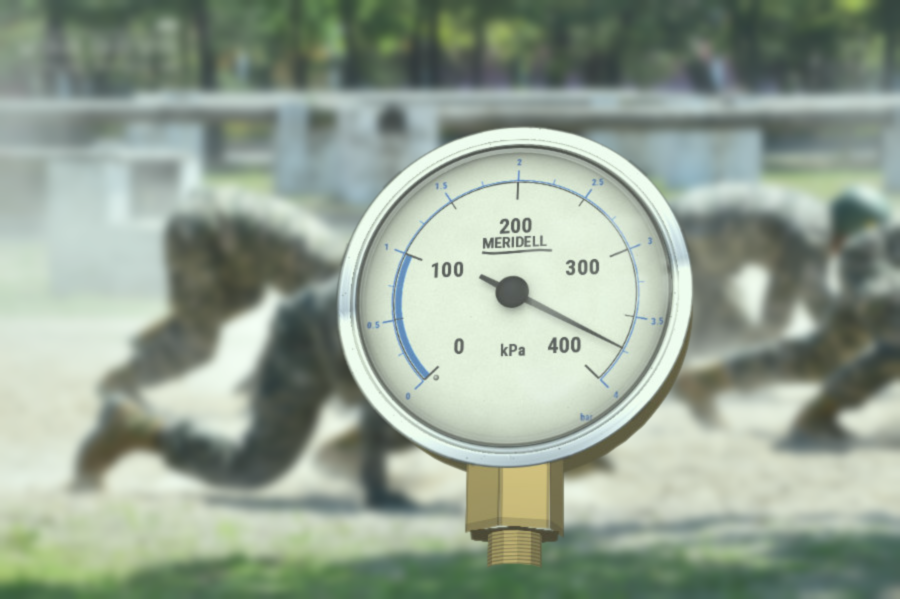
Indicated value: 375 kPa
